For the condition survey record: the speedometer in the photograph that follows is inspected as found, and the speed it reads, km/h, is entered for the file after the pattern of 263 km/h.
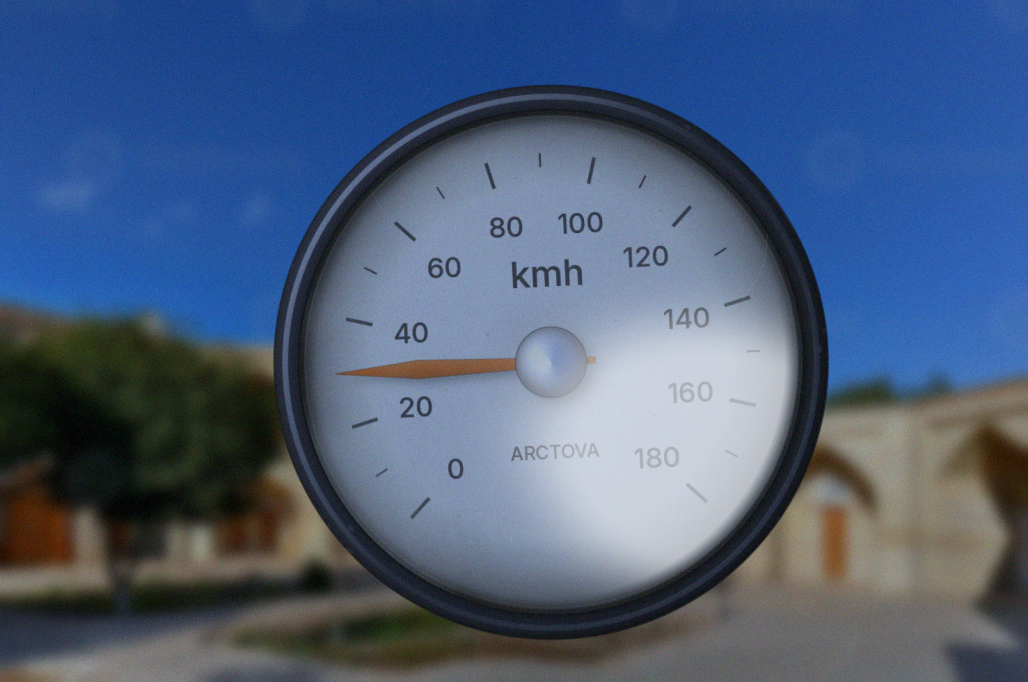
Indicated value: 30 km/h
